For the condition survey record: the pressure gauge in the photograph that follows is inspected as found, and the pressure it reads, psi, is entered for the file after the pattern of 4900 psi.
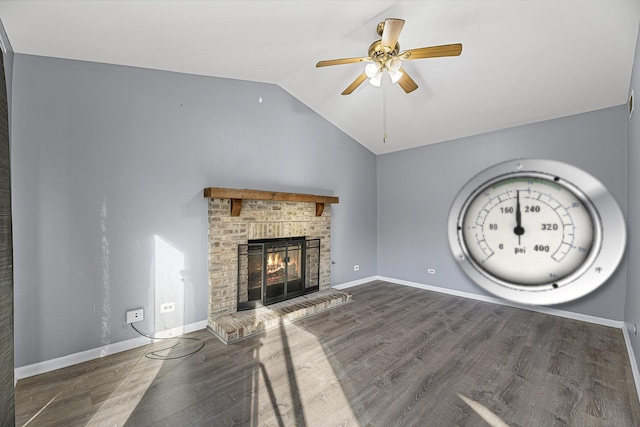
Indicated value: 200 psi
